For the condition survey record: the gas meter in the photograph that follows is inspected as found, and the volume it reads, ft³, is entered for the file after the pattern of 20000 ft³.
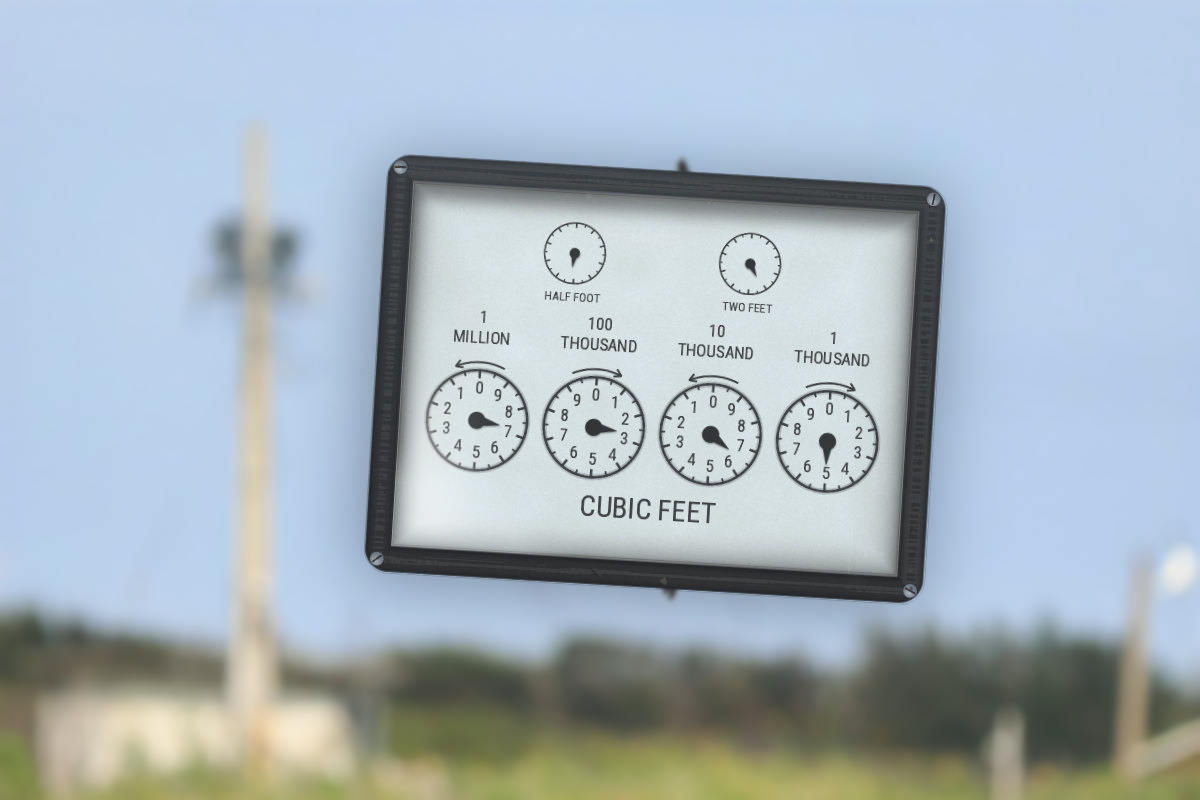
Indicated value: 726500 ft³
